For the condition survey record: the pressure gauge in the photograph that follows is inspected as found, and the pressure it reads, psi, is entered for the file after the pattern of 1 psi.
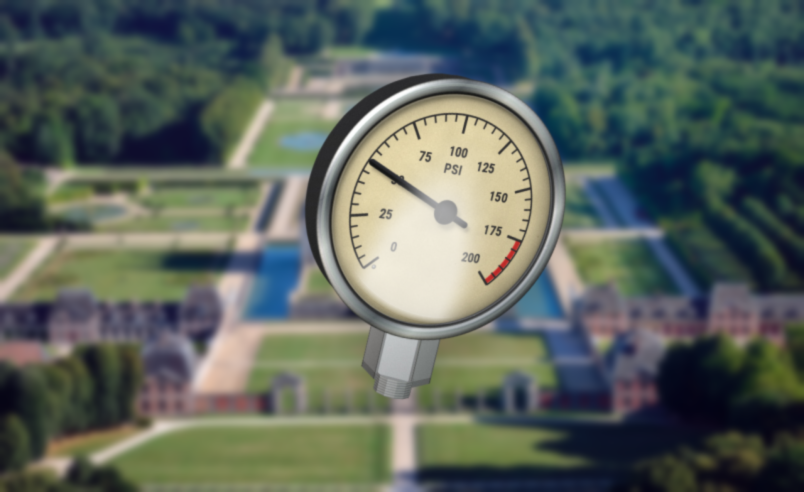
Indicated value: 50 psi
